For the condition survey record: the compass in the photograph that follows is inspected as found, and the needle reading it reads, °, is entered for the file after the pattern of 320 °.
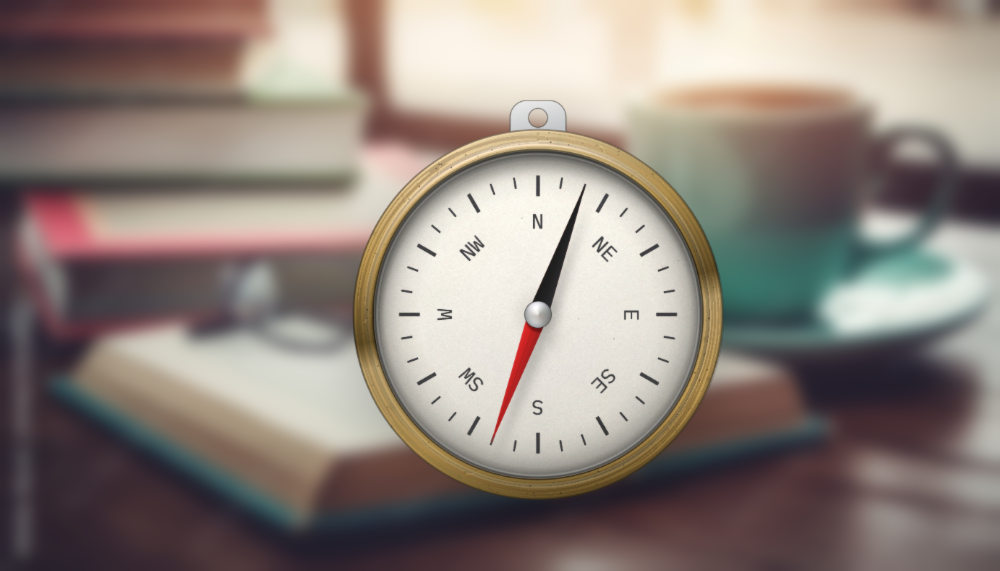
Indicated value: 200 °
